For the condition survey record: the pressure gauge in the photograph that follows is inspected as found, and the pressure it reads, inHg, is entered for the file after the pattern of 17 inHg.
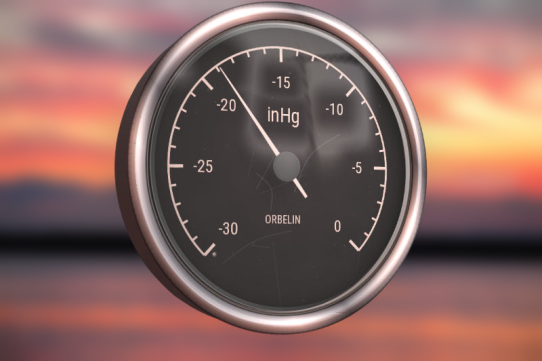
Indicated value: -19 inHg
